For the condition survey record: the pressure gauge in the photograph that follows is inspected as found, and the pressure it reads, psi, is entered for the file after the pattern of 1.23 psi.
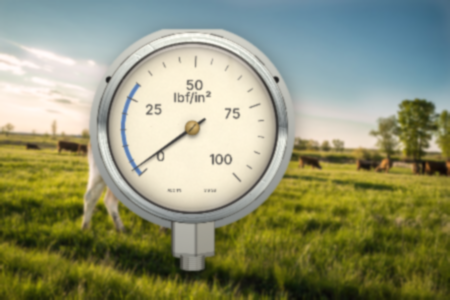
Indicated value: 2.5 psi
